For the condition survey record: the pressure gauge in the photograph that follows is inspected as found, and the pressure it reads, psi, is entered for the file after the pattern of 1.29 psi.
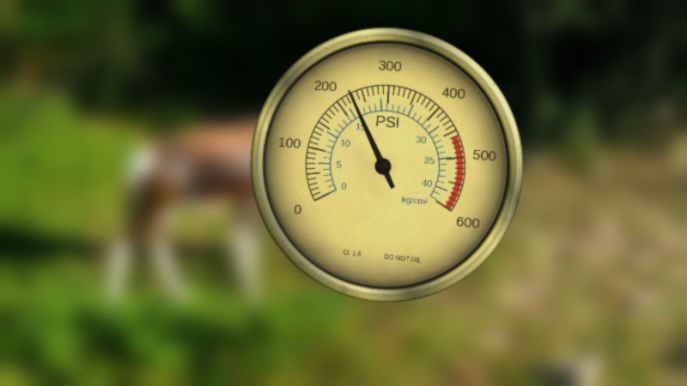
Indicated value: 230 psi
